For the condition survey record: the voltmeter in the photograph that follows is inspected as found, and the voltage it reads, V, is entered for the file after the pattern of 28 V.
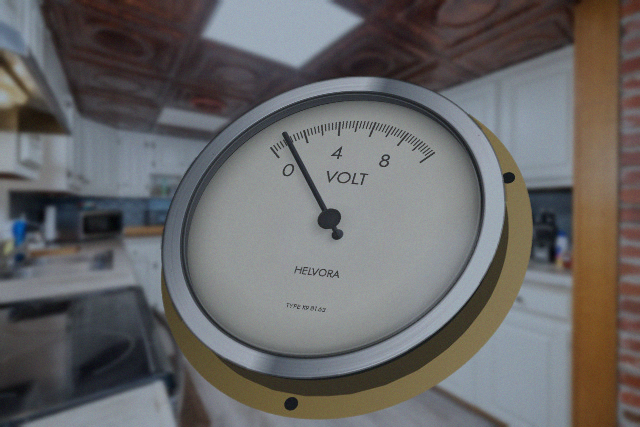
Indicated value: 1 V
